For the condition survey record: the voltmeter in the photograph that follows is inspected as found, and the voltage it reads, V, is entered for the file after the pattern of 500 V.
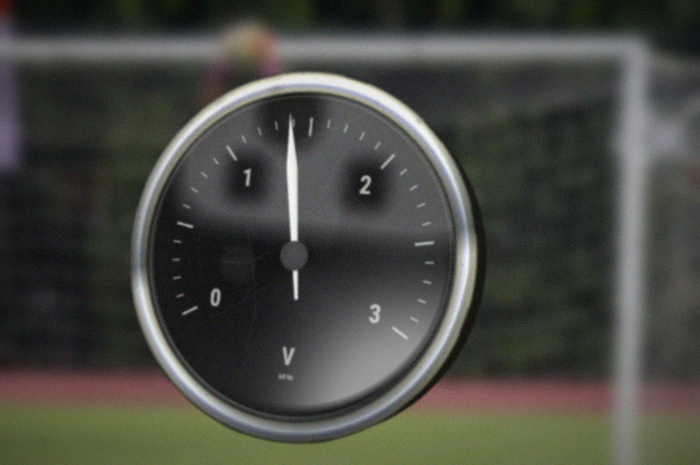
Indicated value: 1.4 V
